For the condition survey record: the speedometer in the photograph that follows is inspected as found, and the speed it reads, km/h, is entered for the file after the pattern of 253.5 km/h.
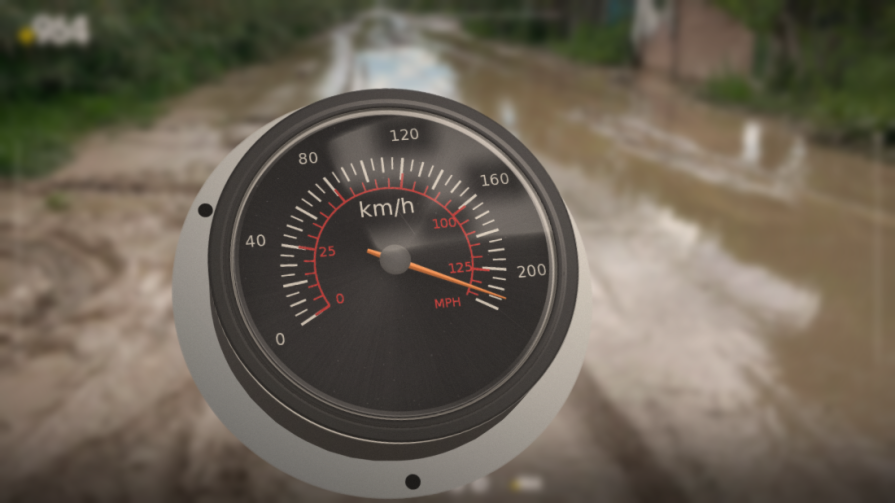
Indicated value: 215 km/h
